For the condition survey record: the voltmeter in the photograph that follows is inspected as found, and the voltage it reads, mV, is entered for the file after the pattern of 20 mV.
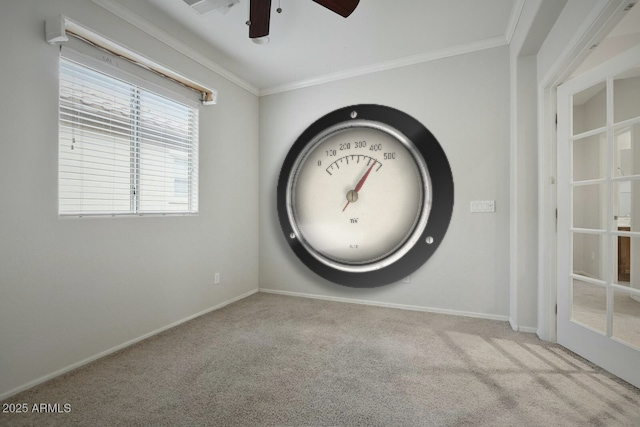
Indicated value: 450 mV
